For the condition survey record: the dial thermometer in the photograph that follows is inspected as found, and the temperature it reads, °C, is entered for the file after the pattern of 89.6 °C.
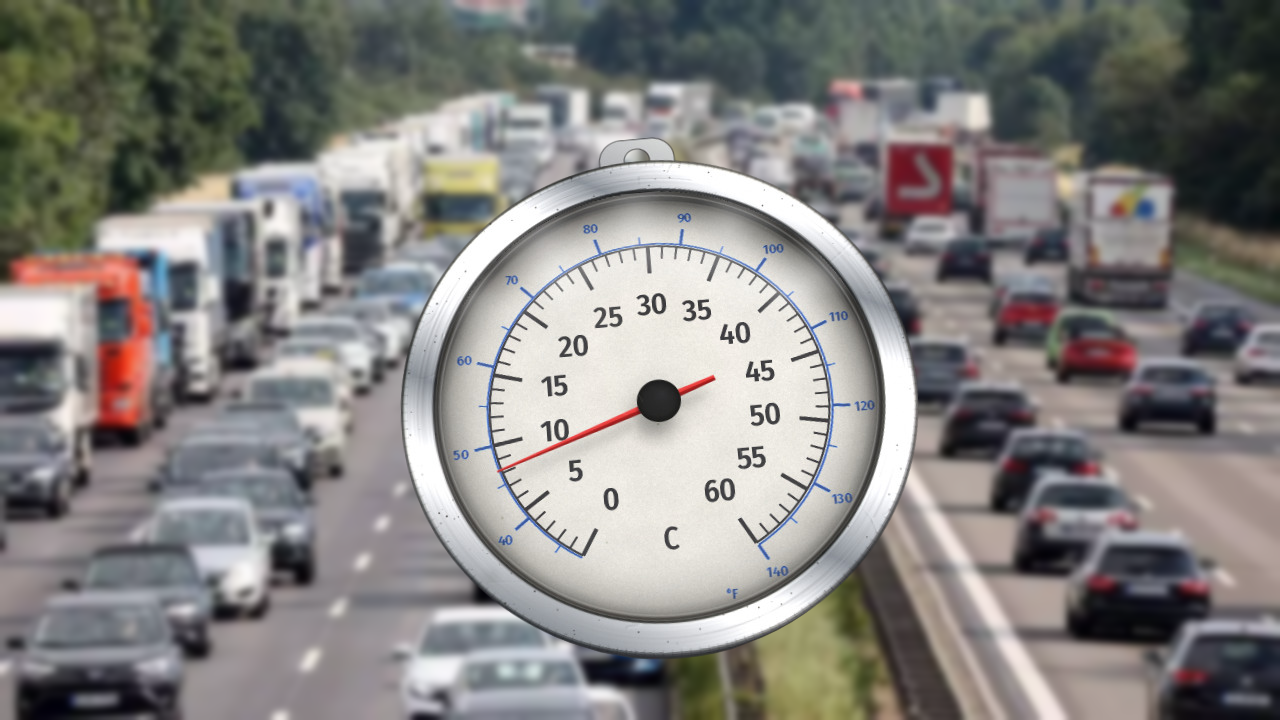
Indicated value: 8 °C
